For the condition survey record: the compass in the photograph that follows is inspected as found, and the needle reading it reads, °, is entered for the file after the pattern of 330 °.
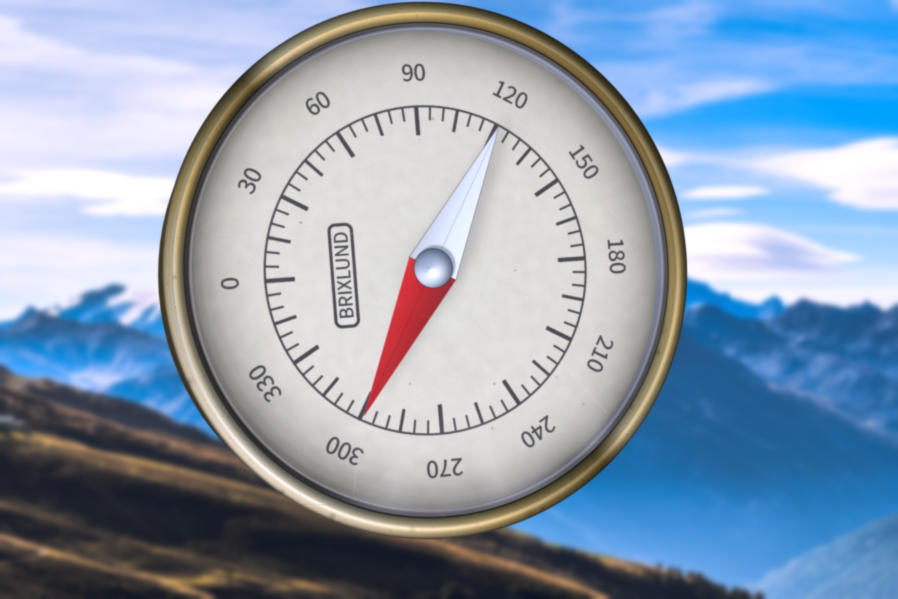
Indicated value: 300 °
